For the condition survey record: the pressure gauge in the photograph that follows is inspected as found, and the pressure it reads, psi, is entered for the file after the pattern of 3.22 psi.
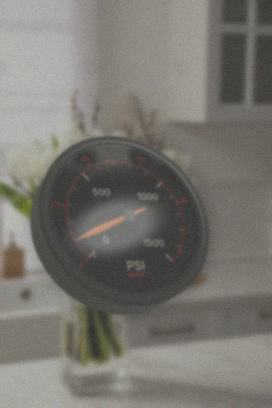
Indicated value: 100 psi
